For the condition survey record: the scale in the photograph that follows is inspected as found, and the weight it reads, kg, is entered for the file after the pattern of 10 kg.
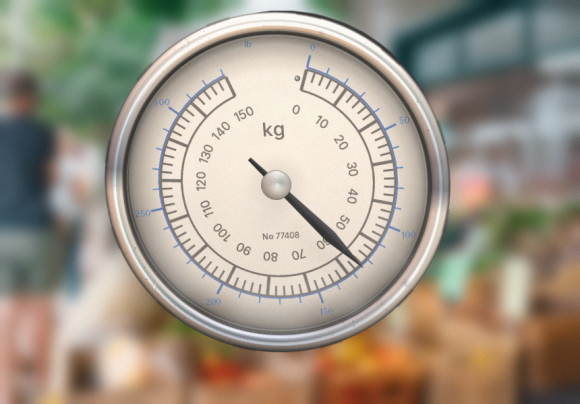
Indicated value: 56 kg
